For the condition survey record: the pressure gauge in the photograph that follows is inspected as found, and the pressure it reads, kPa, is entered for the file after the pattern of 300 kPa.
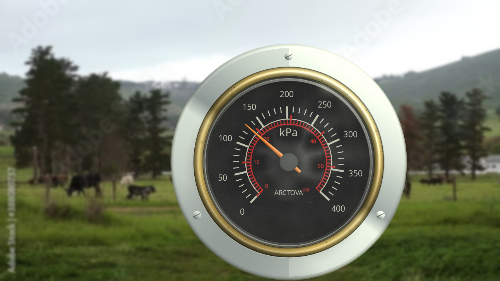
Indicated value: 130 kPa
